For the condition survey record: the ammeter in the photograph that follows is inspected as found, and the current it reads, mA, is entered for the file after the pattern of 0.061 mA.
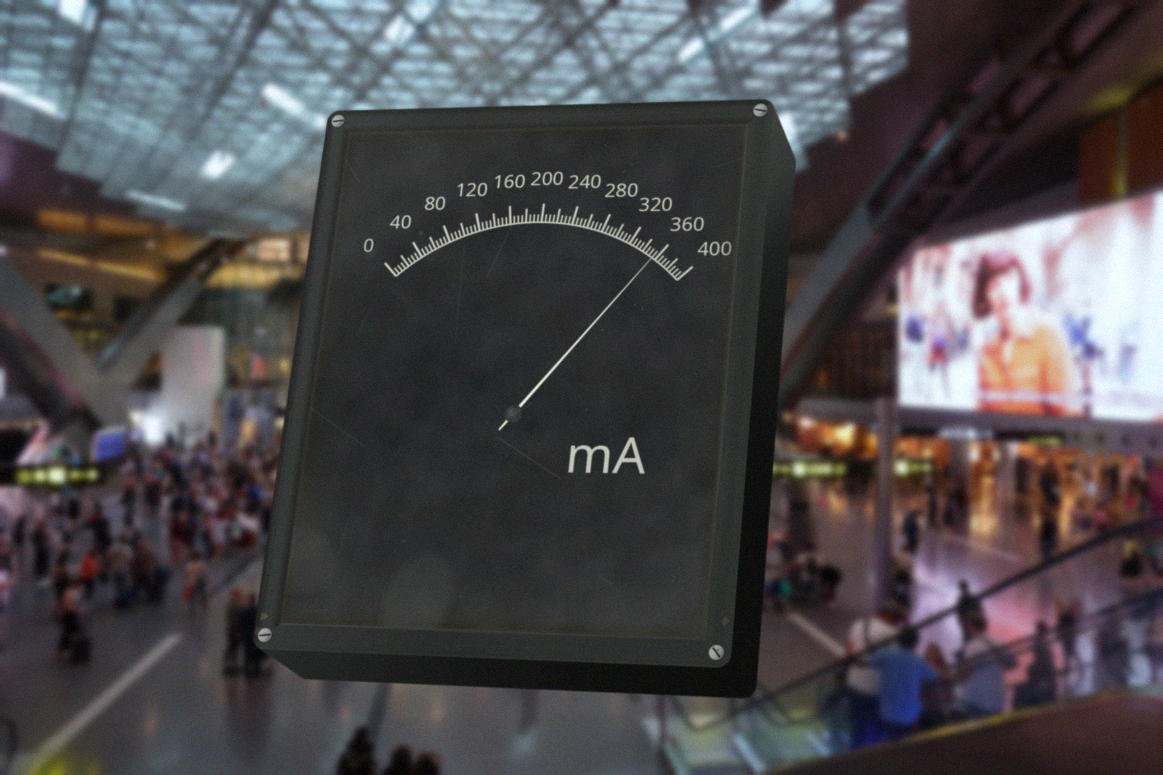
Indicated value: 360 mA
